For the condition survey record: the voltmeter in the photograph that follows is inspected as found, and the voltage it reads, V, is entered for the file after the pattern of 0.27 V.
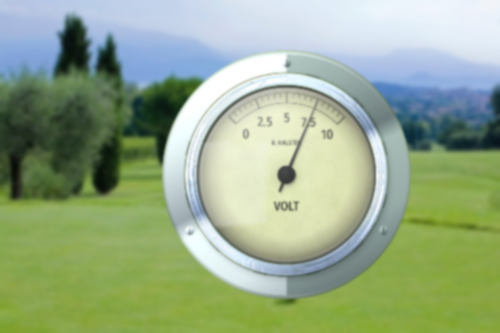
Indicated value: 7.5 V
